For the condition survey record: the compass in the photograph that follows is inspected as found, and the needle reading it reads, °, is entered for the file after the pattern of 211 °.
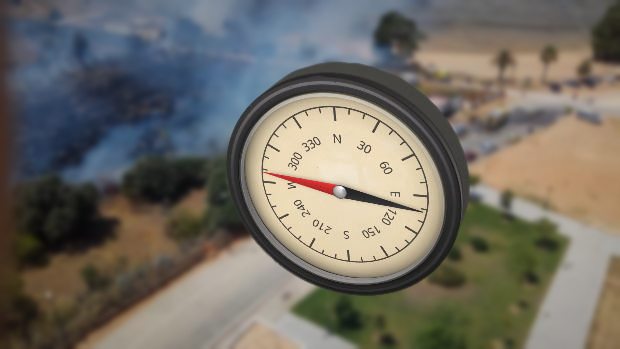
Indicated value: 280 °
